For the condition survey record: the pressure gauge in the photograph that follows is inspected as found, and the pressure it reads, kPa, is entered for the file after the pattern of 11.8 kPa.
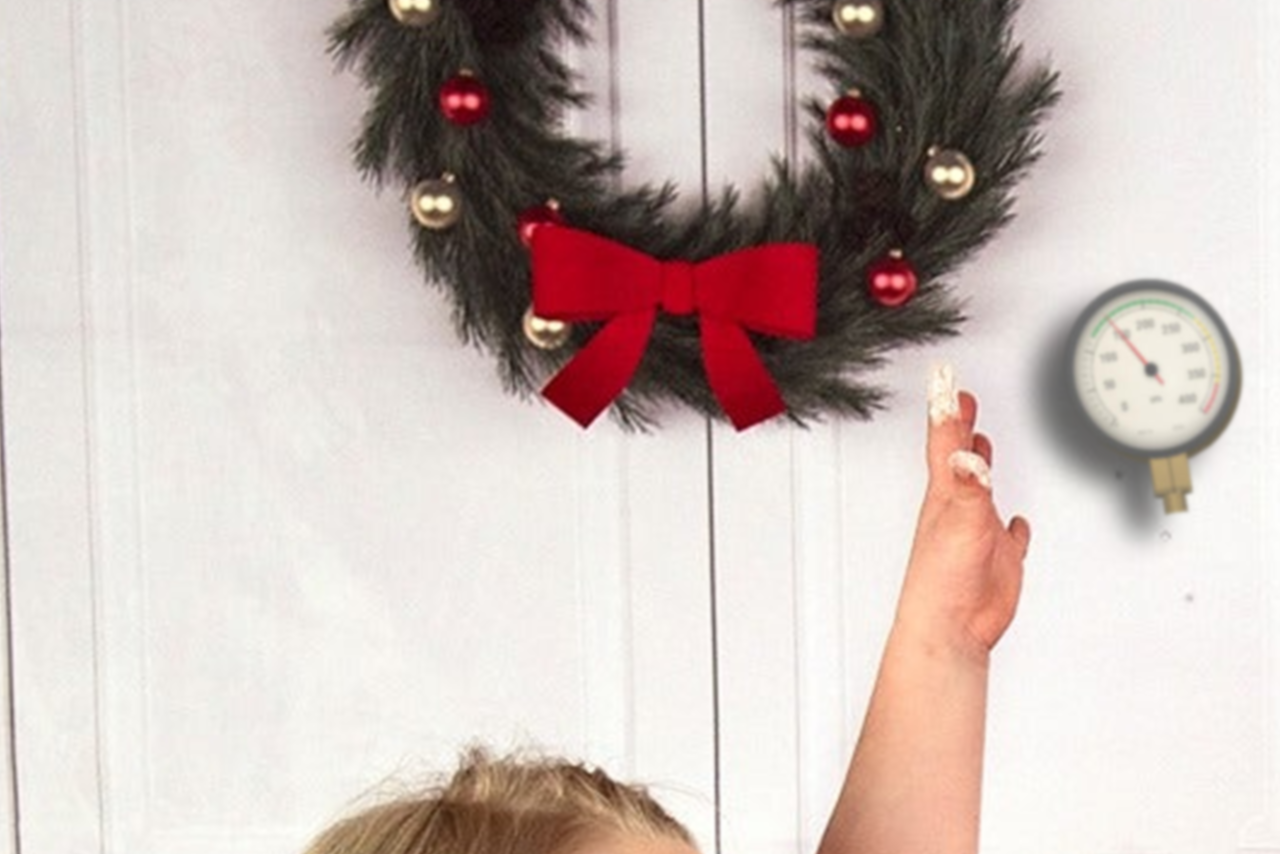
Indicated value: 150 kPa
